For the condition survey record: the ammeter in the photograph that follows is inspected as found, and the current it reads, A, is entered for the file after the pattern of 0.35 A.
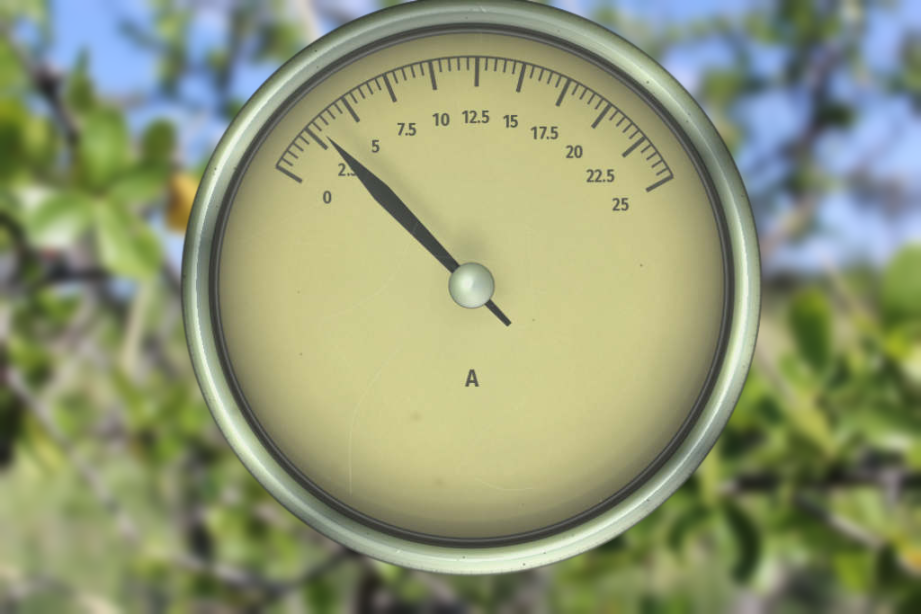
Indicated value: 3 A
